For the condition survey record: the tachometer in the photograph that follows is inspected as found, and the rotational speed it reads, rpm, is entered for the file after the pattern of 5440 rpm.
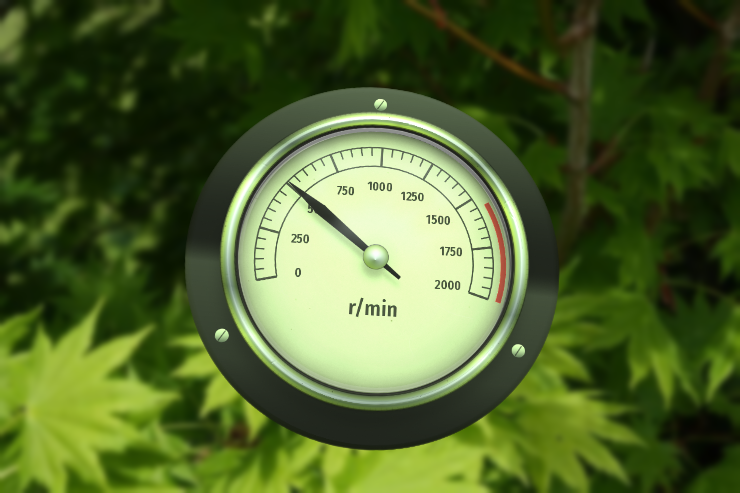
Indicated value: 500 rpm
